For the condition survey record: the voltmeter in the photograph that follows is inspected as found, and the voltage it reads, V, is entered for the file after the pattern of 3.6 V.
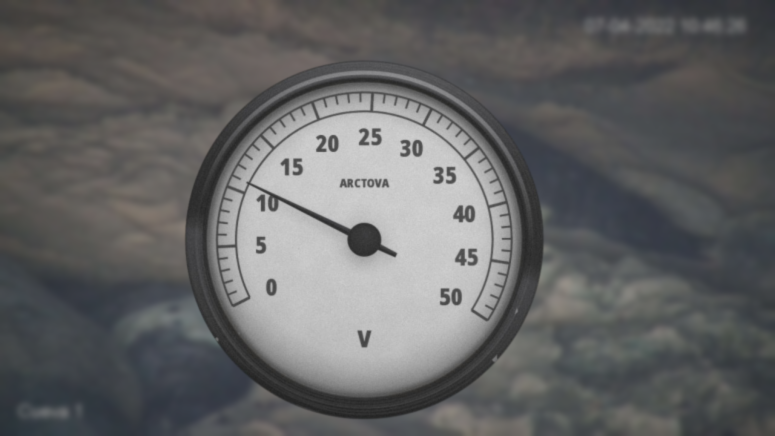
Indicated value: 11 V
